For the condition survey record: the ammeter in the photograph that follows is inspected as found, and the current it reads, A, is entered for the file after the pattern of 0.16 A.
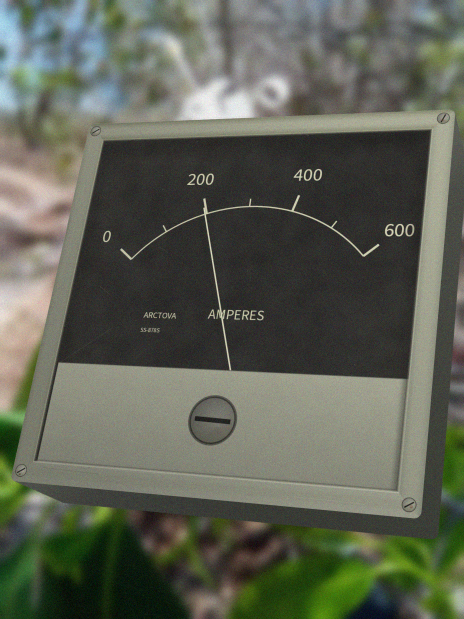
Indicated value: 200 A
